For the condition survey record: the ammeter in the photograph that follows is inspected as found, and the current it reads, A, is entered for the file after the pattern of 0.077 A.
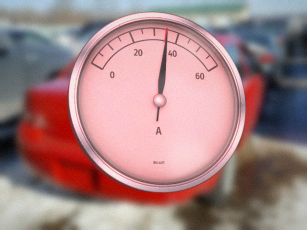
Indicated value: 35 A
